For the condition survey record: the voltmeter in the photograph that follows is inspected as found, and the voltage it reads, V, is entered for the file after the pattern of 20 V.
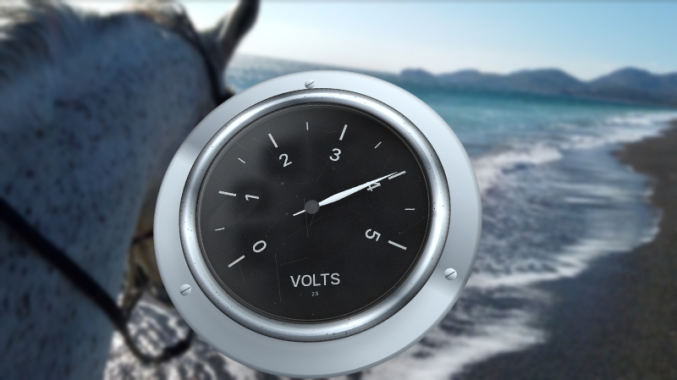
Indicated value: 4 V
